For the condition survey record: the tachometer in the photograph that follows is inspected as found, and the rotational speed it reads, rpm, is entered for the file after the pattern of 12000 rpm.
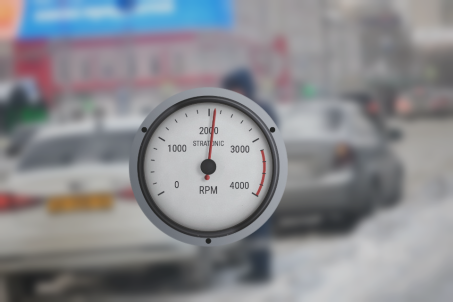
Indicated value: 2100 rpm
